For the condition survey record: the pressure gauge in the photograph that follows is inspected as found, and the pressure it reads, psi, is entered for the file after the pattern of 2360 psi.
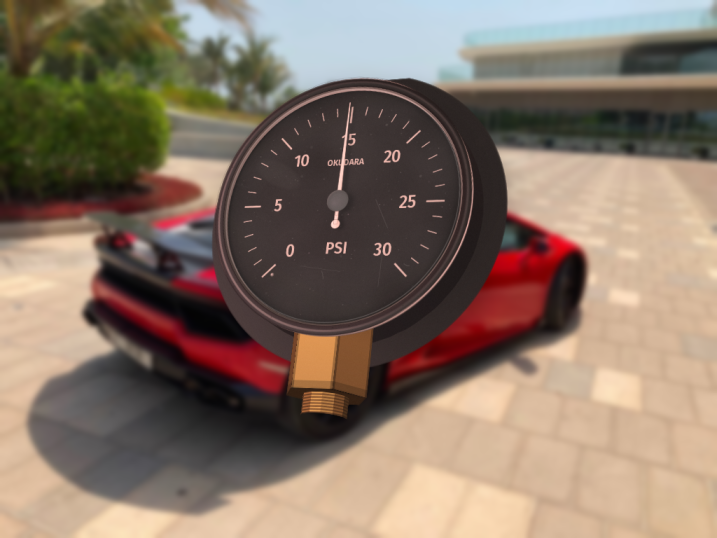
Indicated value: 15 psi
